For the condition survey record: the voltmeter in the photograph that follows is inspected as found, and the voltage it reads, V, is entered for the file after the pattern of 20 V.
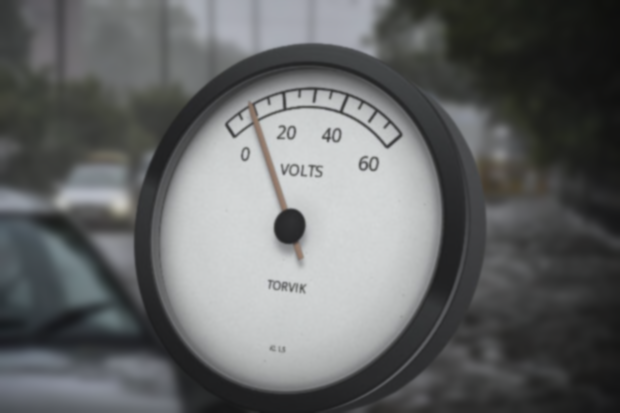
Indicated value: 10 V
